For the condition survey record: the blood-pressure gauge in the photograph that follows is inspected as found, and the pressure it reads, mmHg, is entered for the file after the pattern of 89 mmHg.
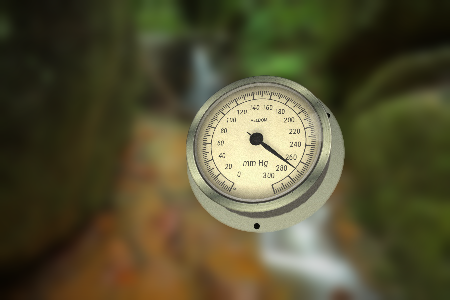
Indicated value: 270 mmHg
